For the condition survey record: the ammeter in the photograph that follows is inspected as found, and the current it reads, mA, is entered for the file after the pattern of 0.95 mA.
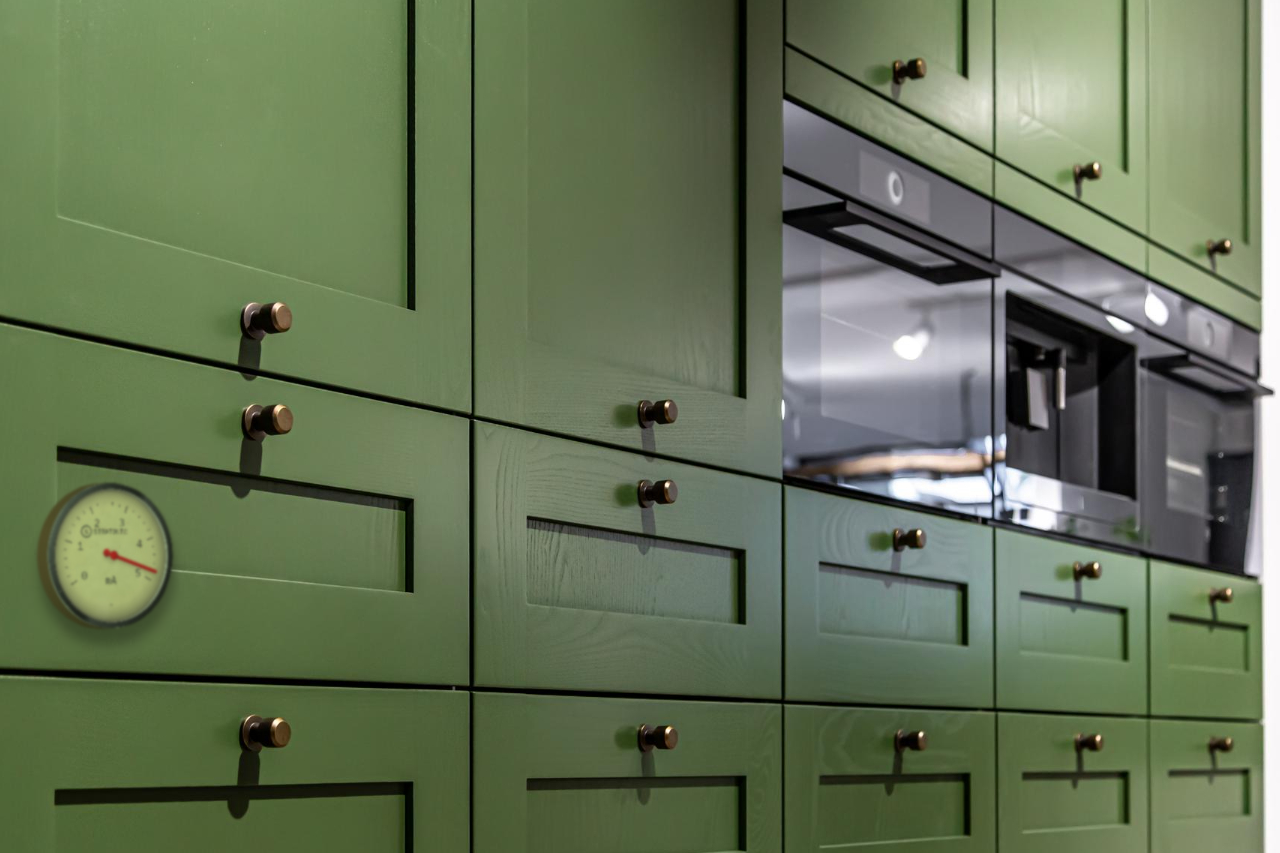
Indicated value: 4.8 mA
